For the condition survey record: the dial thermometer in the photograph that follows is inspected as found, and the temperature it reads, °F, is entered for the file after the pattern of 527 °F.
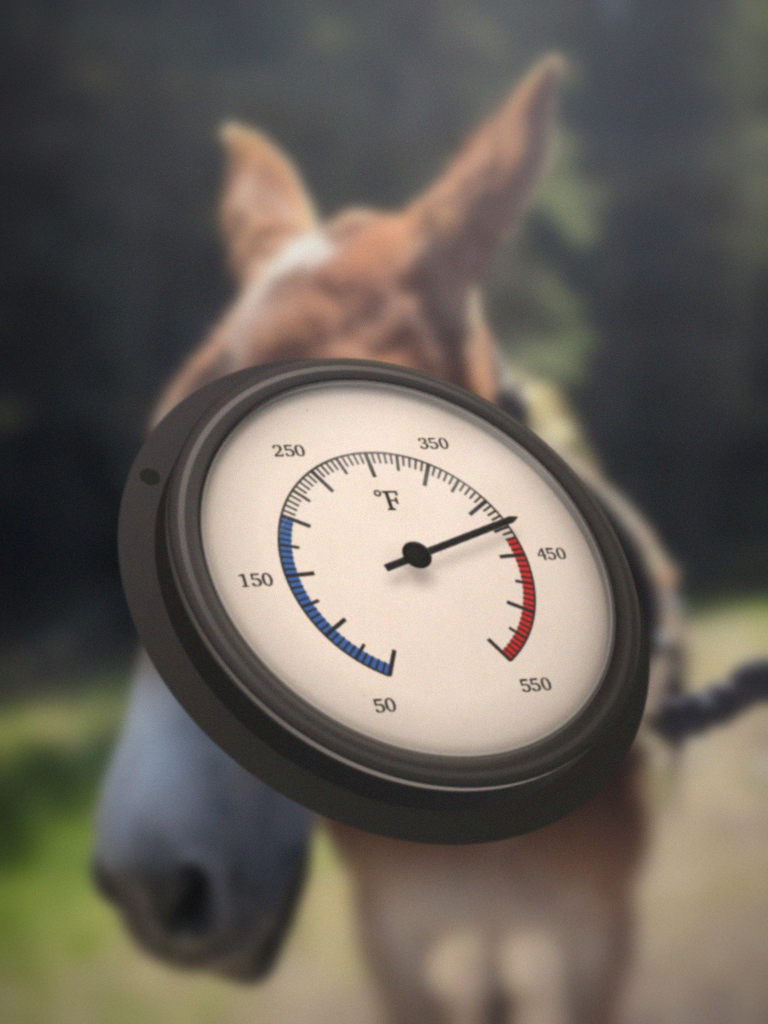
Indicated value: 425 °F
